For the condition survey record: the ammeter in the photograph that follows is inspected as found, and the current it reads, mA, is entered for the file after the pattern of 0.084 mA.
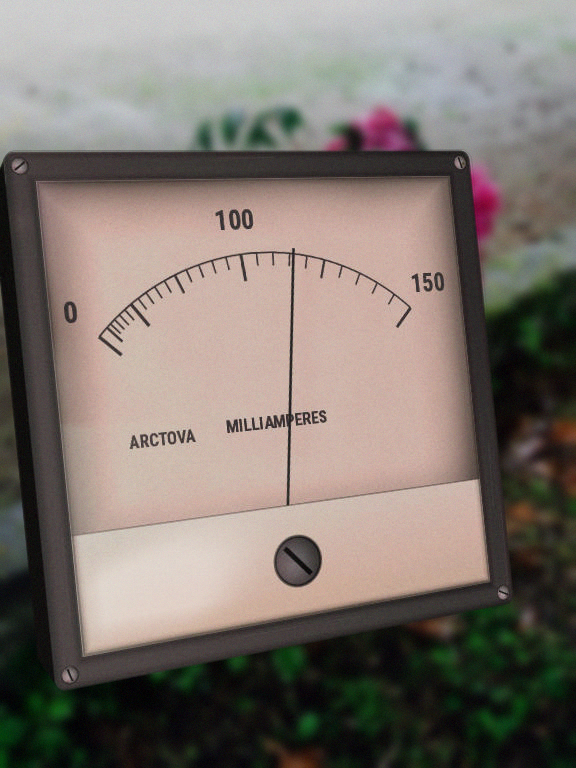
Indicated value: 115 mA
